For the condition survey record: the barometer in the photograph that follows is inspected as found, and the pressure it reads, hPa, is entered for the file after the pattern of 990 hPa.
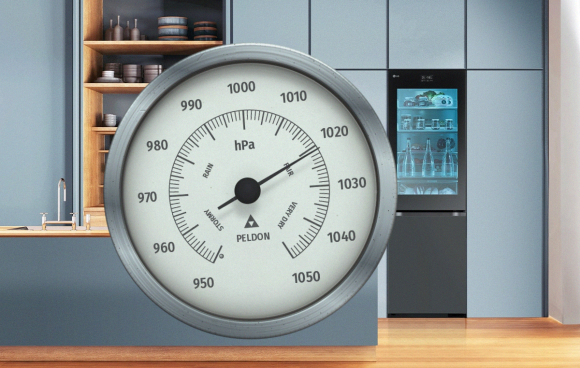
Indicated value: 1021 hPa
